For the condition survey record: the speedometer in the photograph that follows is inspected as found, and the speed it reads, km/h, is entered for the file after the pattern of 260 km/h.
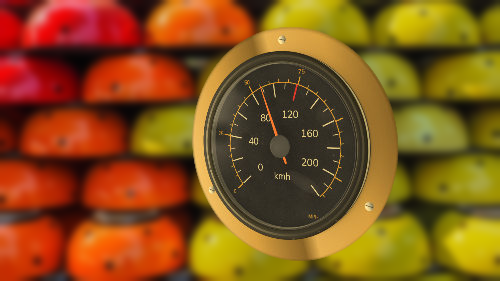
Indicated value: 90 km/h
